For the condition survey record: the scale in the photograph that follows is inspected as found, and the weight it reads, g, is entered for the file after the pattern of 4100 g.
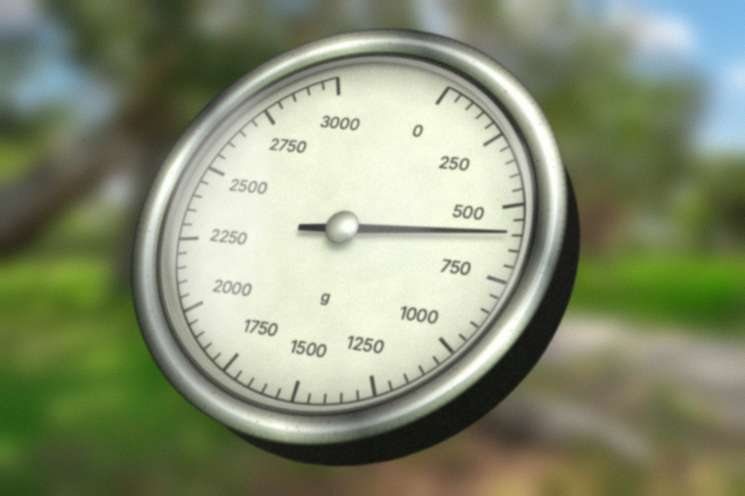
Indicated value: 600 g
